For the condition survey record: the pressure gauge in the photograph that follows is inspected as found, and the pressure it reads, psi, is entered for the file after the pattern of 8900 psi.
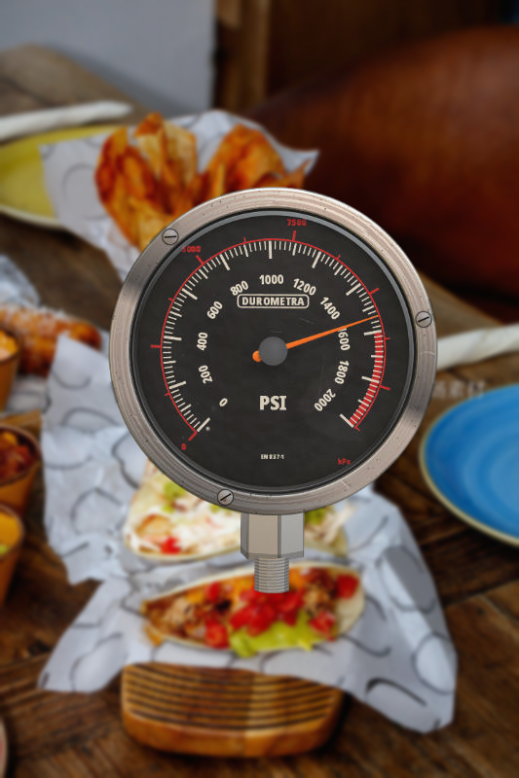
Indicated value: 1540 psi
